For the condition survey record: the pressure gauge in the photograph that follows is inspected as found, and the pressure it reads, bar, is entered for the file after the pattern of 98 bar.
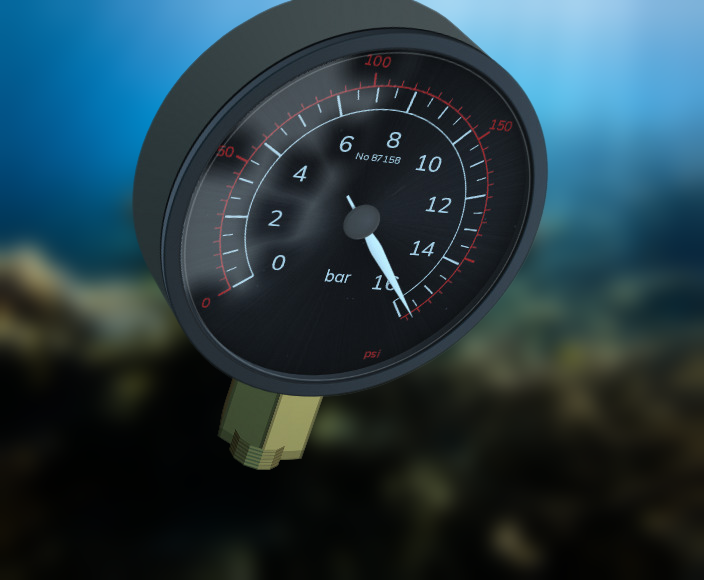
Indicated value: 15.75 bar
